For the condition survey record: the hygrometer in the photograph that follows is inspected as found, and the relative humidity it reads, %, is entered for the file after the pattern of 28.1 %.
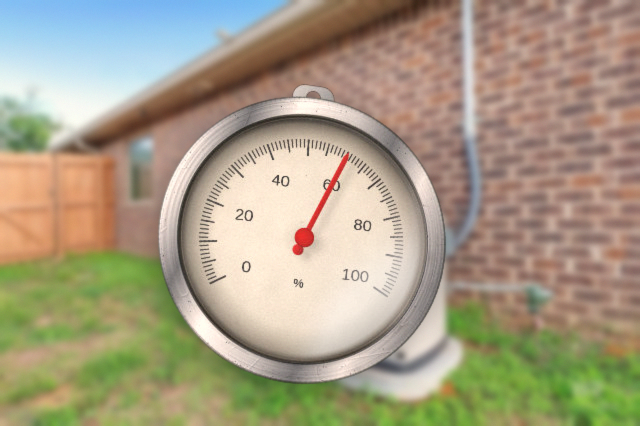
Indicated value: 60 %
